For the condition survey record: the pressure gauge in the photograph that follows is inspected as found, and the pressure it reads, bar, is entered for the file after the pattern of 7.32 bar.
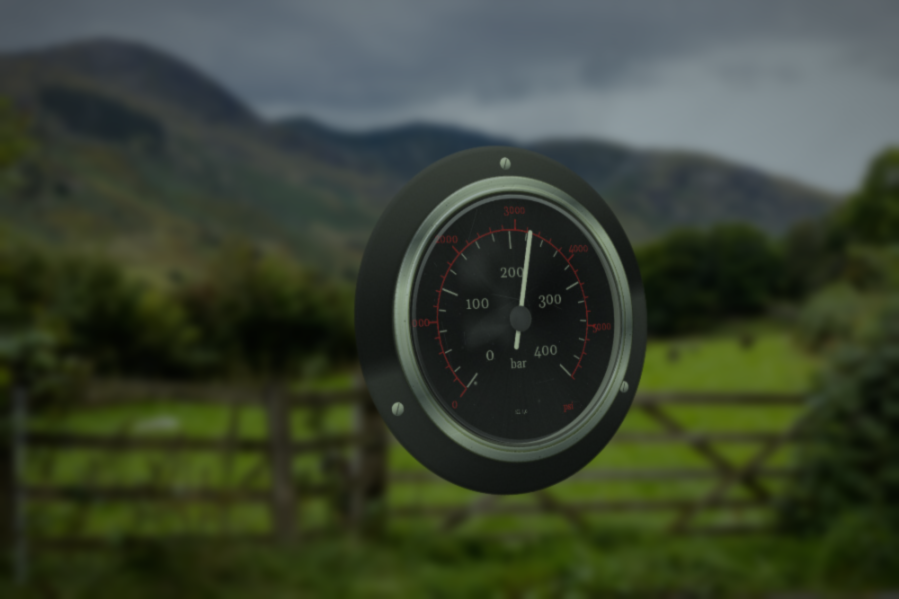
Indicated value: 220 bar
